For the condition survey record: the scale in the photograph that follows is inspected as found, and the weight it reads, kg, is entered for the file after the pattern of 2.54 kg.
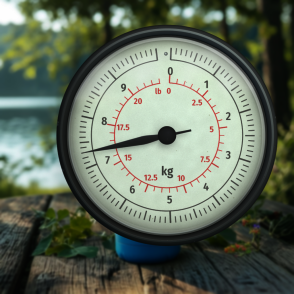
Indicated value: 7.3 kg
